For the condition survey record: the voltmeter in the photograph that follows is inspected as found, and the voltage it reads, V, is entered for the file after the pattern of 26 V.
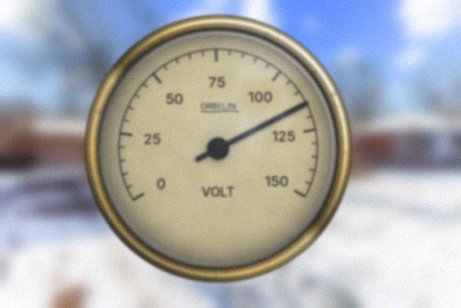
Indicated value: 115 V
